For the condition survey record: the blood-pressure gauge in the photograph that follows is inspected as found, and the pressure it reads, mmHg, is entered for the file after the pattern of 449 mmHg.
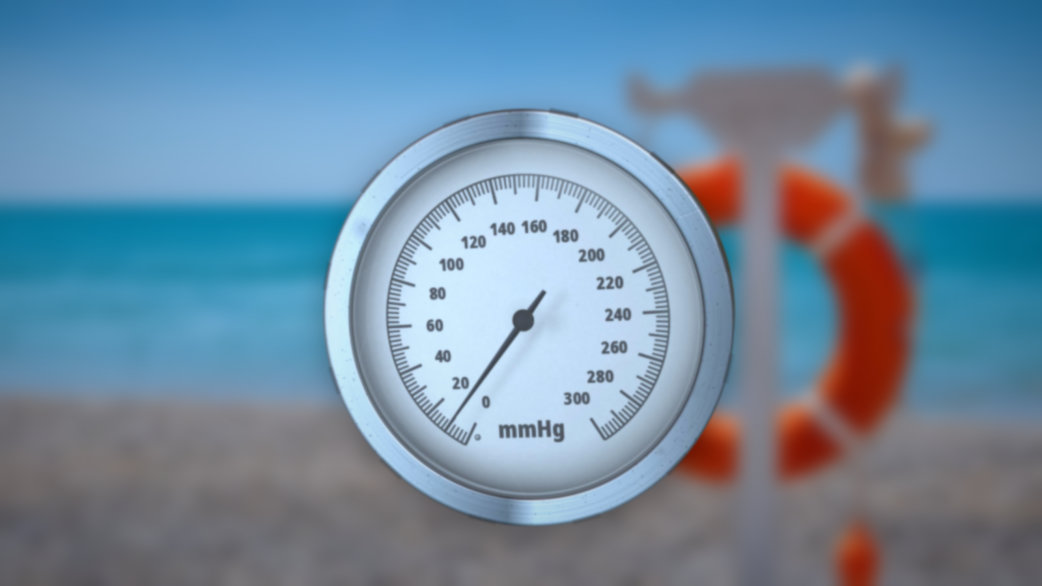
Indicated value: 10 mmHg
